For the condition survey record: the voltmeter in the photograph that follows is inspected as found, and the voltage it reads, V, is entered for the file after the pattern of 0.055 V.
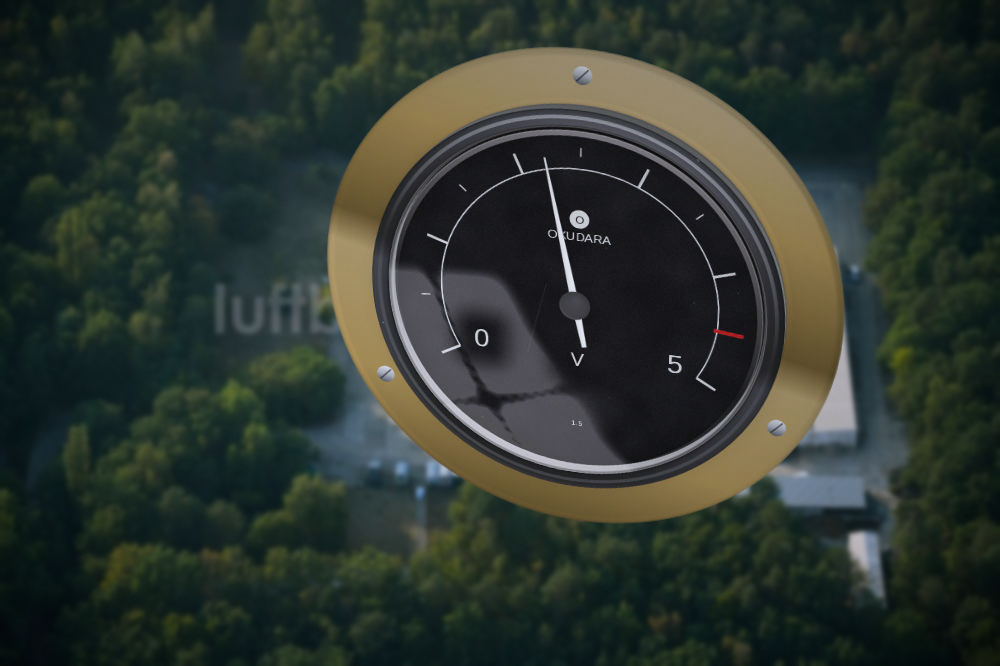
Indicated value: 2.25 V
